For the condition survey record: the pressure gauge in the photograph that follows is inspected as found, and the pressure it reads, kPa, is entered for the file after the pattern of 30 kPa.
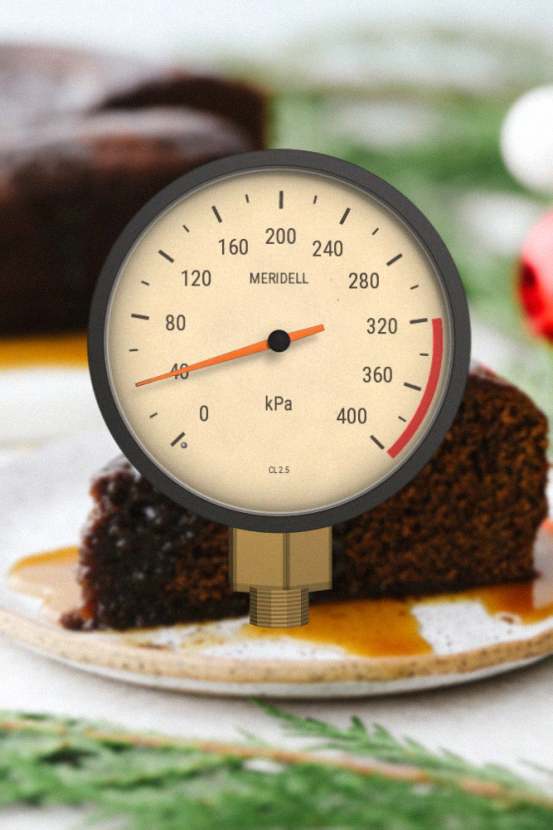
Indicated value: 40 kPa
